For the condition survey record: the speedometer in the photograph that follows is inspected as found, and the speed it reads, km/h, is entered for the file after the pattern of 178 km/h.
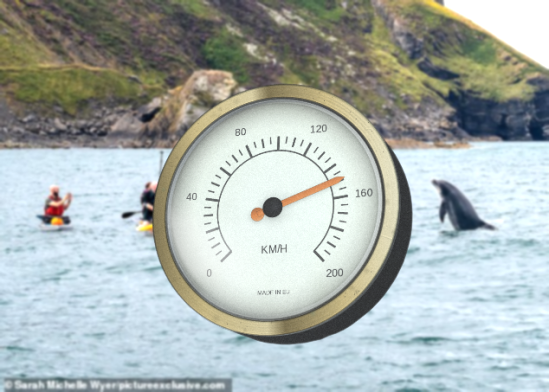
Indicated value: 150 km/h
